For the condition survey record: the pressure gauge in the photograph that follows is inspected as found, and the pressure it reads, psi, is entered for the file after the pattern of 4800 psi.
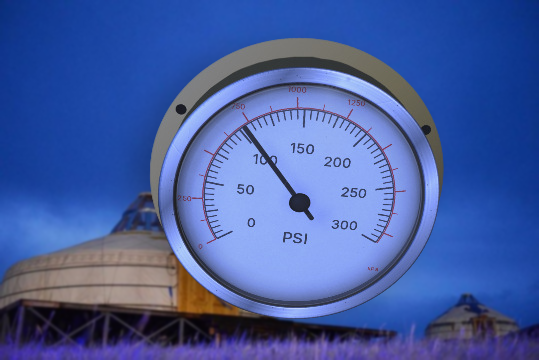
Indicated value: 105 psi
